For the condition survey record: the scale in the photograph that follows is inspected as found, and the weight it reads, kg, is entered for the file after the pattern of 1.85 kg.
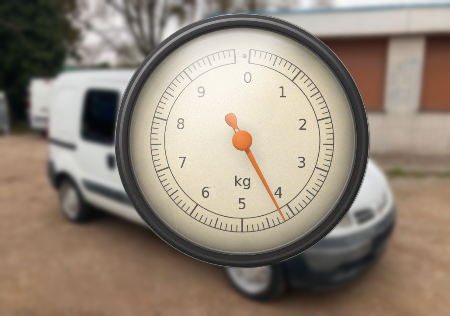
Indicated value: 4.2 kg
